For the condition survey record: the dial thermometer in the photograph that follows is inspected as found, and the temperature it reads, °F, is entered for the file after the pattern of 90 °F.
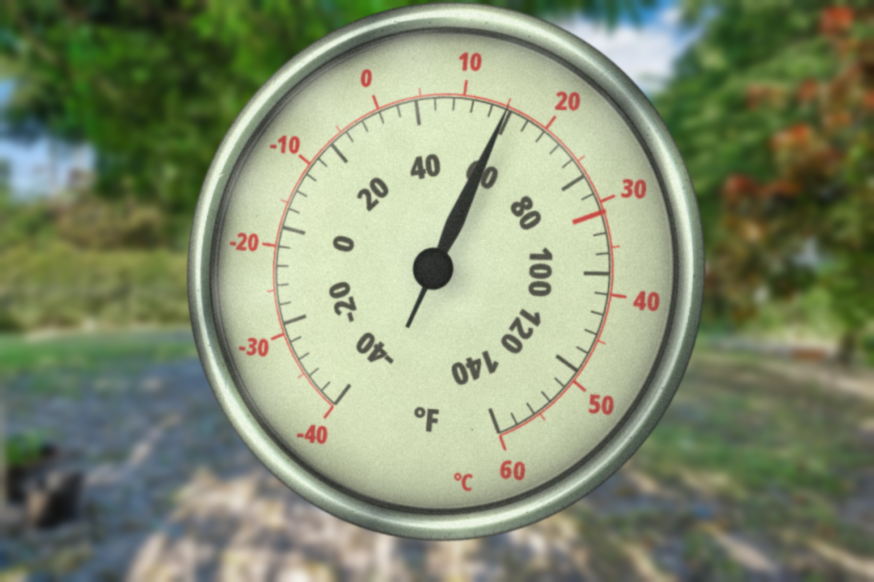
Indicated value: 60 °F
